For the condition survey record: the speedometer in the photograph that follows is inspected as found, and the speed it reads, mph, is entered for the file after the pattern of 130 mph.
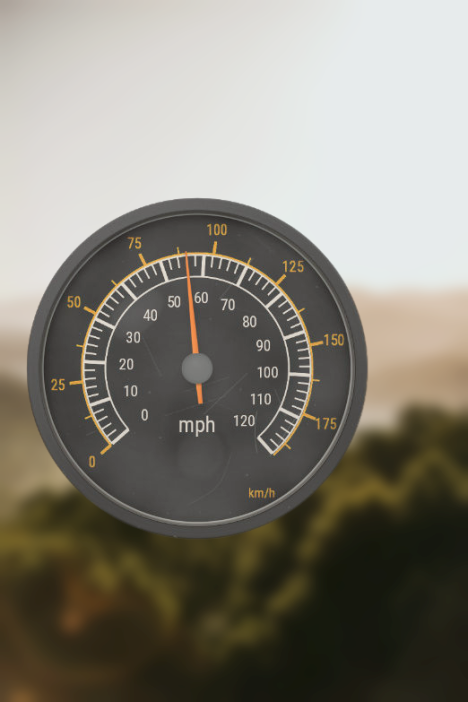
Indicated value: 56 mph
